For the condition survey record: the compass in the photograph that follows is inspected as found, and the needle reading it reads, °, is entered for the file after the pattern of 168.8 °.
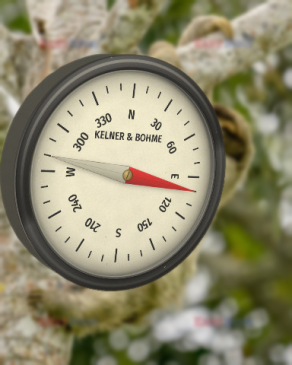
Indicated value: 100 °
